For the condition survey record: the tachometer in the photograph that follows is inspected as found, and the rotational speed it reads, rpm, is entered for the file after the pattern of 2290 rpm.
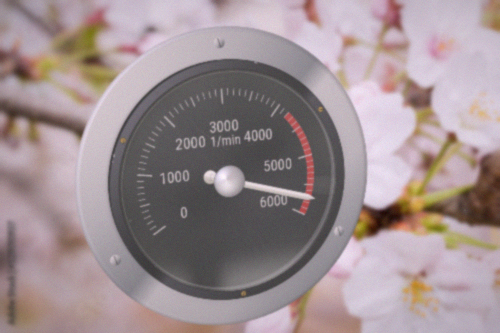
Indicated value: 5700 rpm
